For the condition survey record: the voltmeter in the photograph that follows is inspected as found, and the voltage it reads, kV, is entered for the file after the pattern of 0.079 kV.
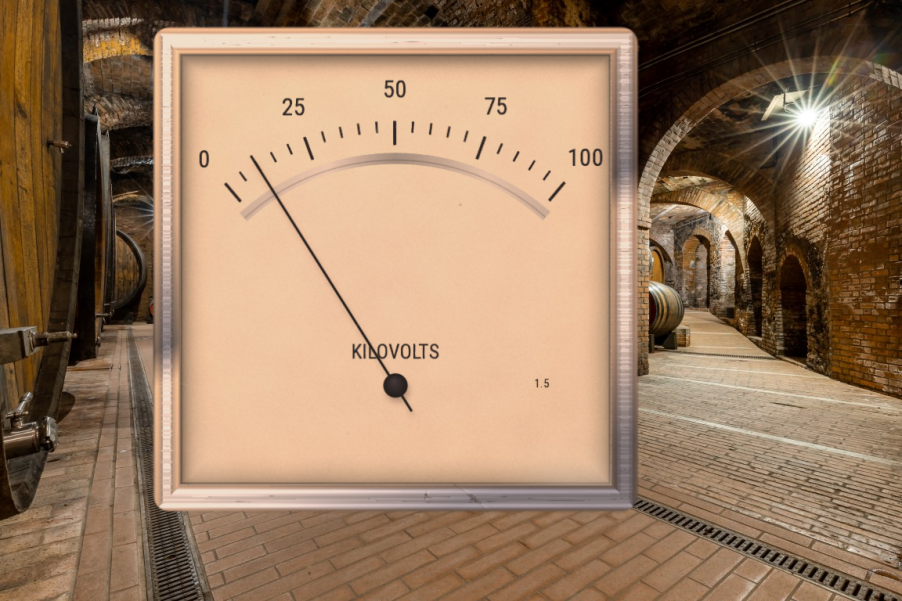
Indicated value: 10 kV
